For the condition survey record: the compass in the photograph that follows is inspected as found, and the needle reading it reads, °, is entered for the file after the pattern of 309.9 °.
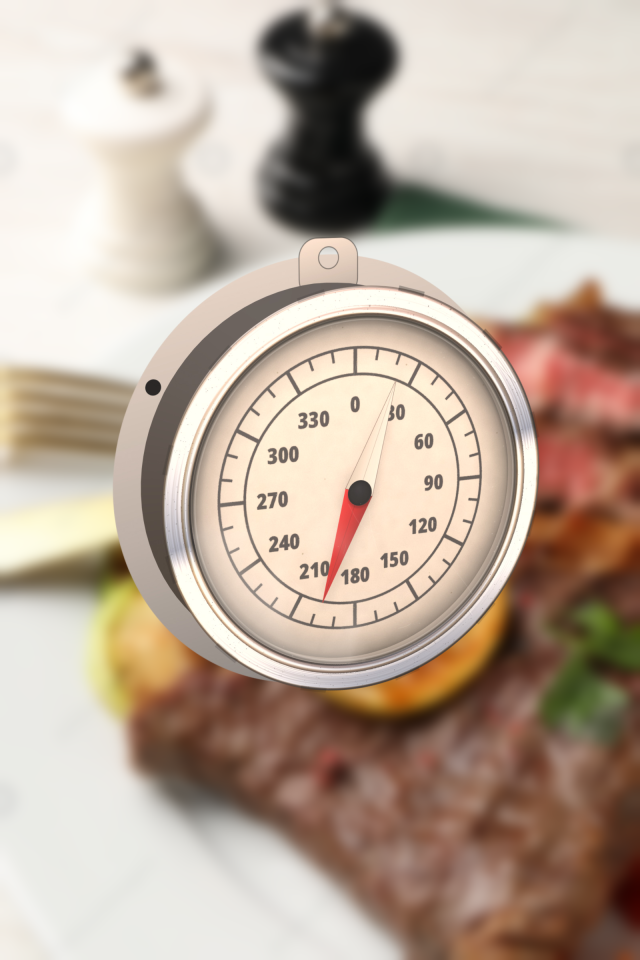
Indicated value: 200 °
